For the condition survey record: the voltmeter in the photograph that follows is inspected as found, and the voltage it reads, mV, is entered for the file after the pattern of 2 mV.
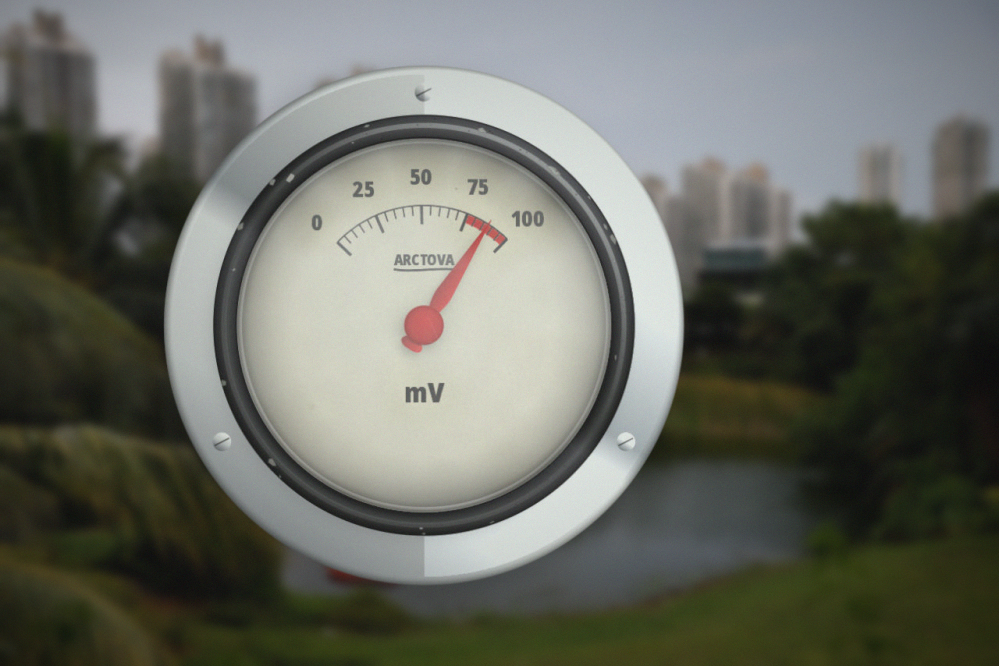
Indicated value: 87.5 mV
